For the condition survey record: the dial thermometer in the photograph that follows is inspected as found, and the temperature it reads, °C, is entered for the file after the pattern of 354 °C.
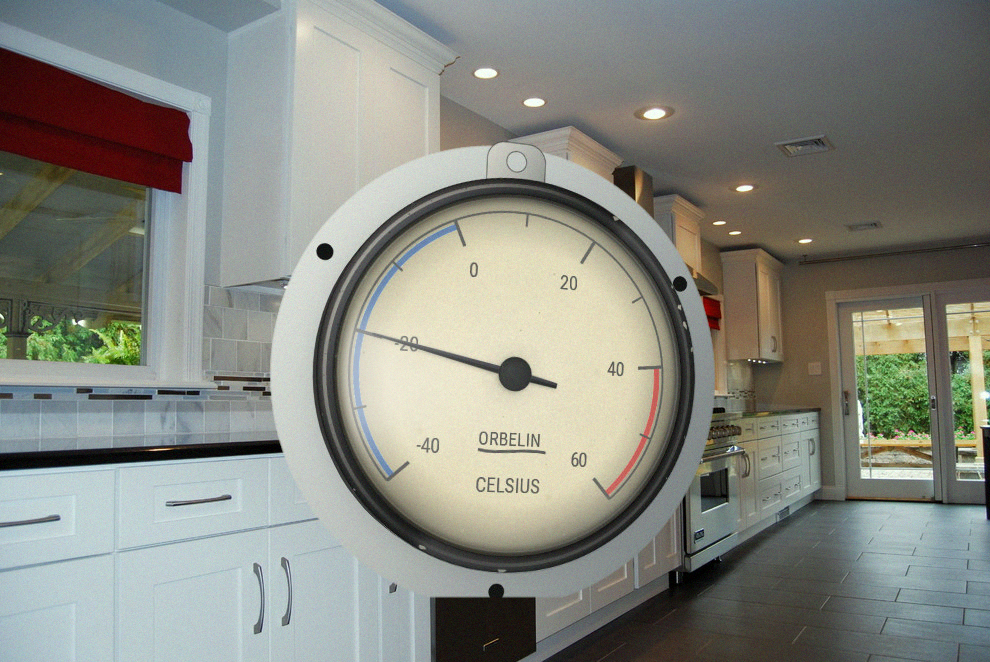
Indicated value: -20 °C
